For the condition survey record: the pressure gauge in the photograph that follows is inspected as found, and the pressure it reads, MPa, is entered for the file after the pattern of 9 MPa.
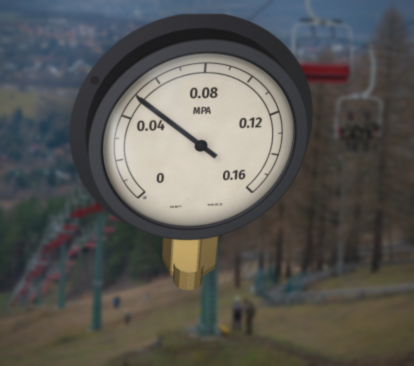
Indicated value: 0.05 MPa
